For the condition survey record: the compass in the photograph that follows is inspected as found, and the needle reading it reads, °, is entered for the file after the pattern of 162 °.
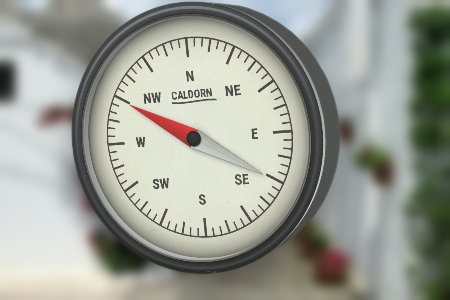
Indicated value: 300 °
